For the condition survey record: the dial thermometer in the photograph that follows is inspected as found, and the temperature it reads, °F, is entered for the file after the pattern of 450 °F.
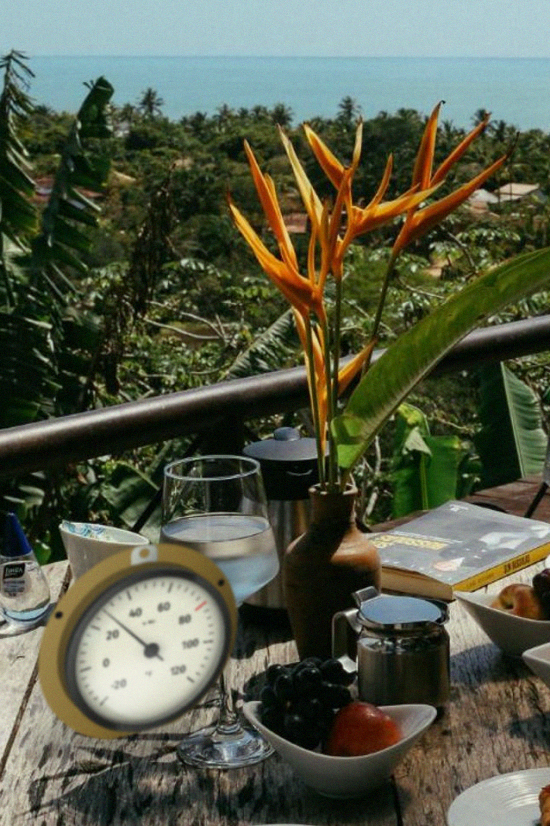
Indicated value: 28 °F
